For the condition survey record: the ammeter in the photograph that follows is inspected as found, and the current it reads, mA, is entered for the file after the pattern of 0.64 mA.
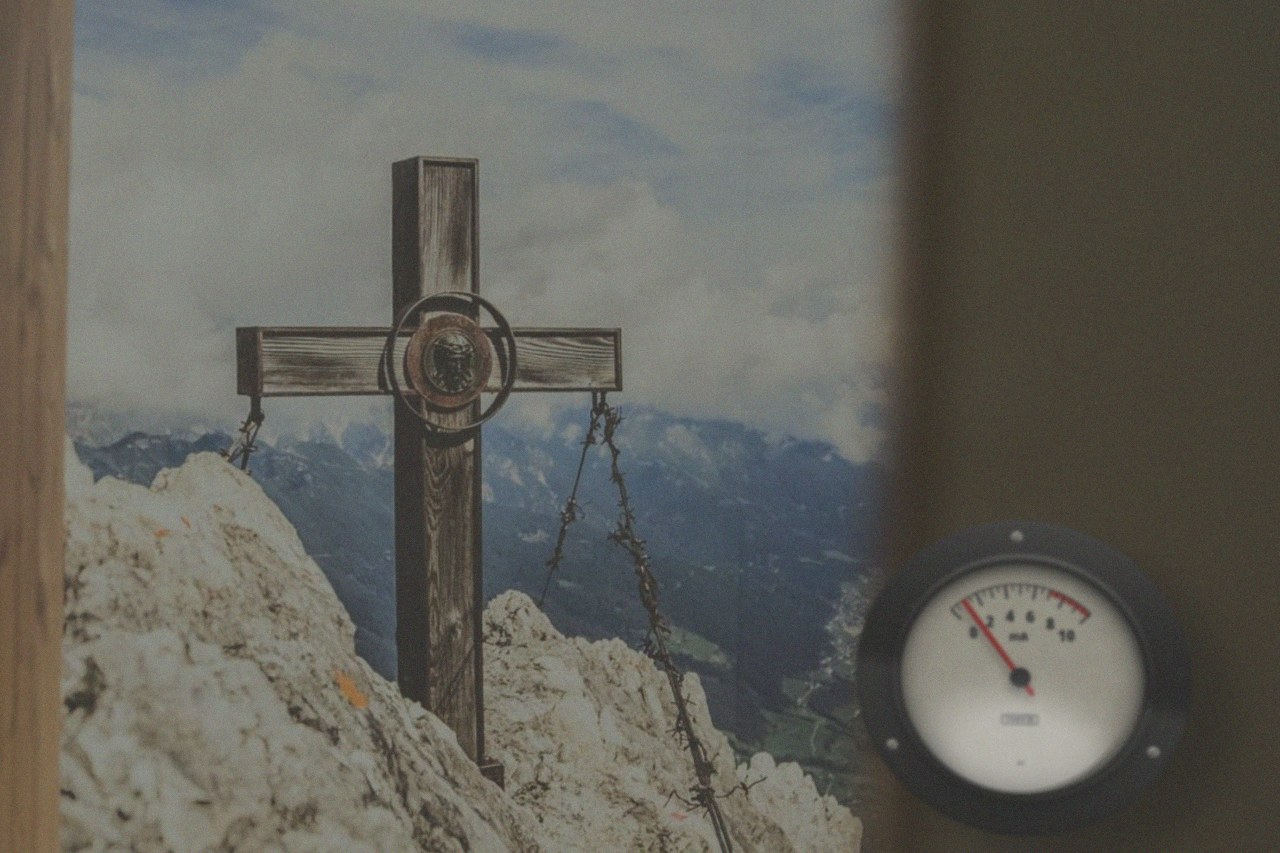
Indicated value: 1 mA
